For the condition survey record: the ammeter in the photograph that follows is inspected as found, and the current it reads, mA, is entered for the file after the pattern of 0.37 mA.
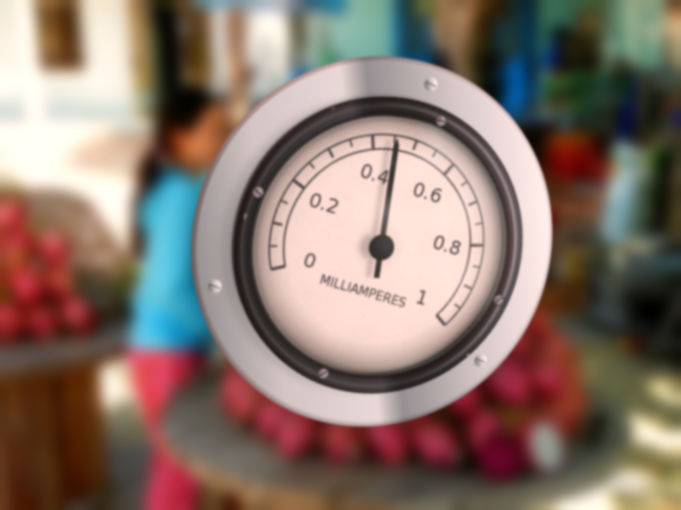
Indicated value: 0.45 mA
